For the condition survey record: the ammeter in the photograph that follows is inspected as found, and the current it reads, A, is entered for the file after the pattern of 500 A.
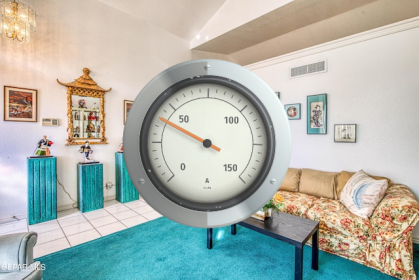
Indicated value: 40 A
